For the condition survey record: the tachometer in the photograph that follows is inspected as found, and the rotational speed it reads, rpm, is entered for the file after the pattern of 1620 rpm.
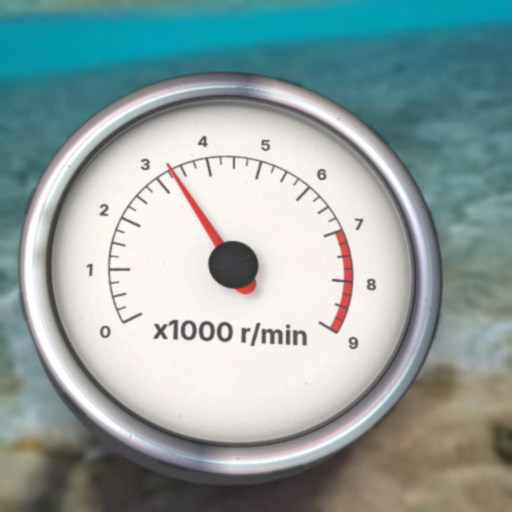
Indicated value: 3250 rpm
